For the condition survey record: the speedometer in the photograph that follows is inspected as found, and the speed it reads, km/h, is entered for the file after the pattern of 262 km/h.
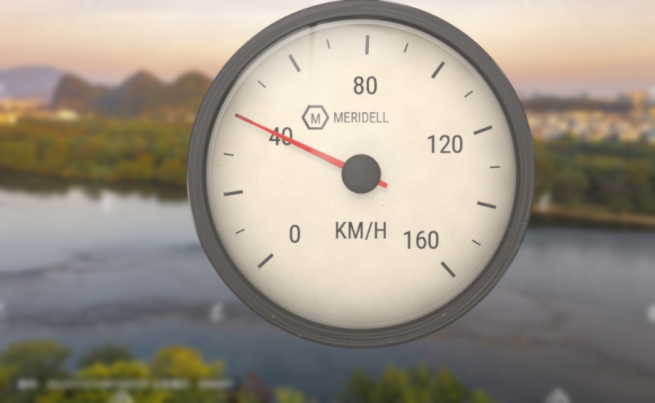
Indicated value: 40 km/h
